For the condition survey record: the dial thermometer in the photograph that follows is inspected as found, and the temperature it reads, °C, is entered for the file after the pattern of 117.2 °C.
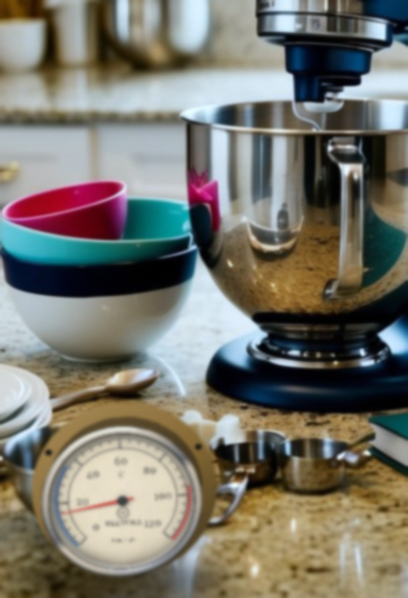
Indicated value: 16 °C
